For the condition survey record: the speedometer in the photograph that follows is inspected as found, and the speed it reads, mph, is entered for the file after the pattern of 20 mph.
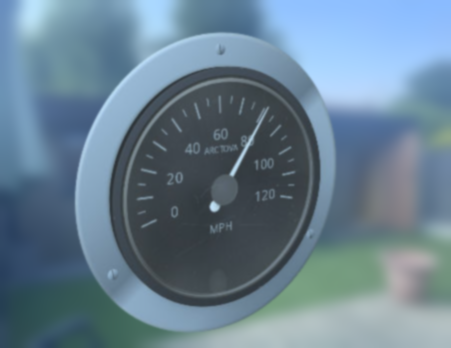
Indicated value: 80 mph
